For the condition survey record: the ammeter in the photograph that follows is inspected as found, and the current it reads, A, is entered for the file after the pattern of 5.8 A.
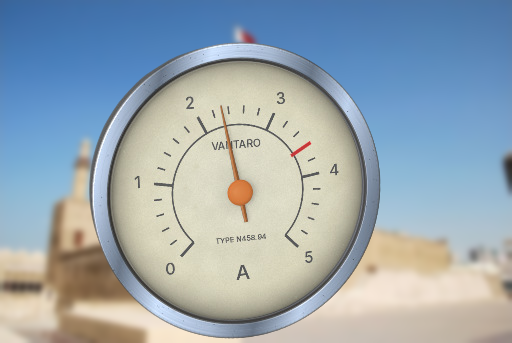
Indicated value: 2.3 A
